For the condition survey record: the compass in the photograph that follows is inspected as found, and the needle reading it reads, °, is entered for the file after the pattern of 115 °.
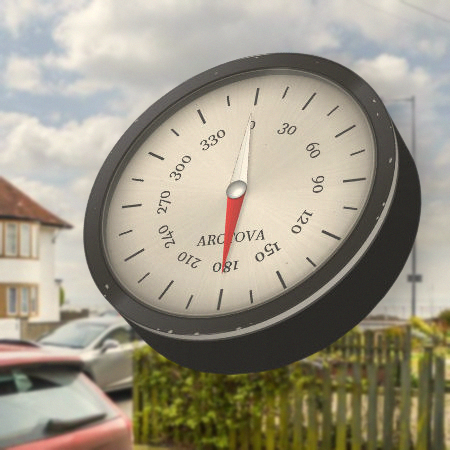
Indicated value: 180 °
